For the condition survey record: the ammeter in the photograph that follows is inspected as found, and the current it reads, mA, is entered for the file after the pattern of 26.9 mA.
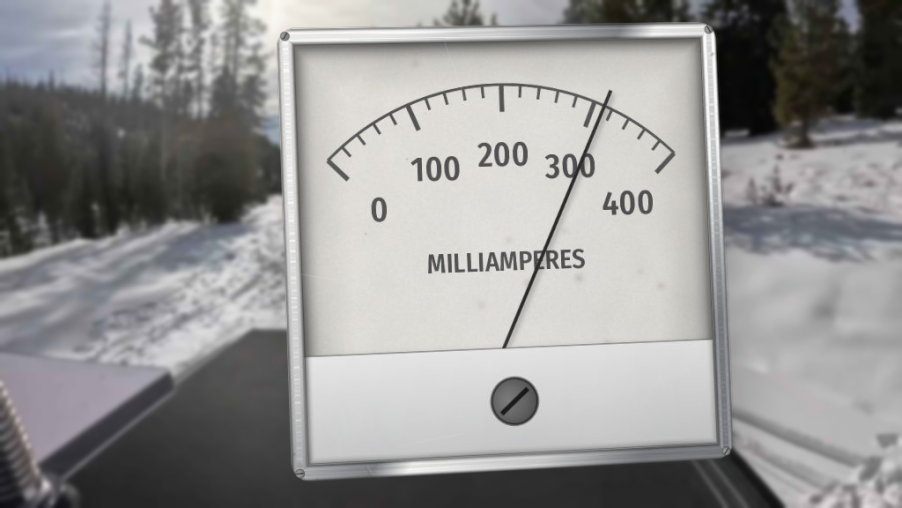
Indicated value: 310 mA
